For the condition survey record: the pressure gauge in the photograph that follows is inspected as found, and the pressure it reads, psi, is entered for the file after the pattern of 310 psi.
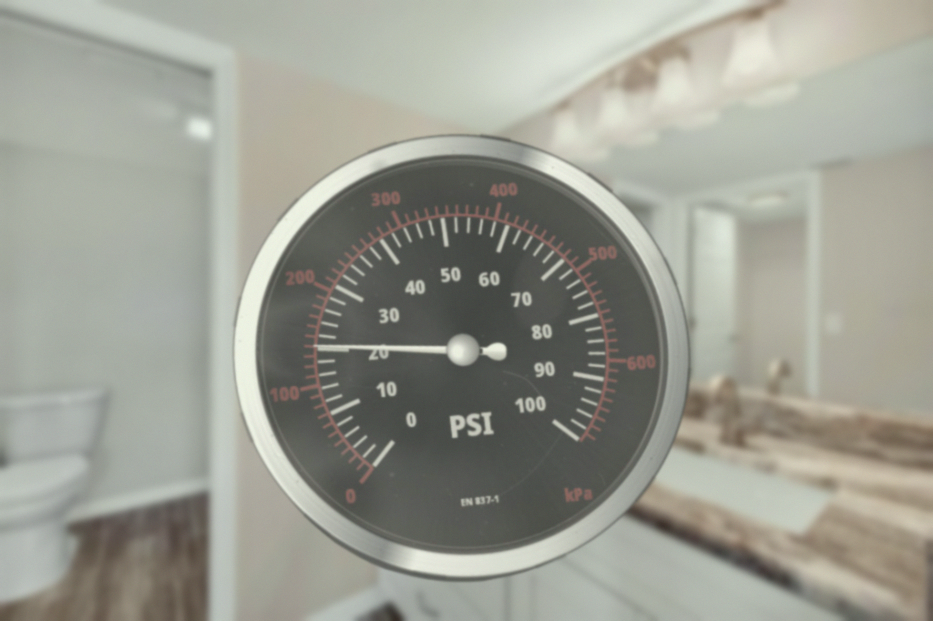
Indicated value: 20 psi
